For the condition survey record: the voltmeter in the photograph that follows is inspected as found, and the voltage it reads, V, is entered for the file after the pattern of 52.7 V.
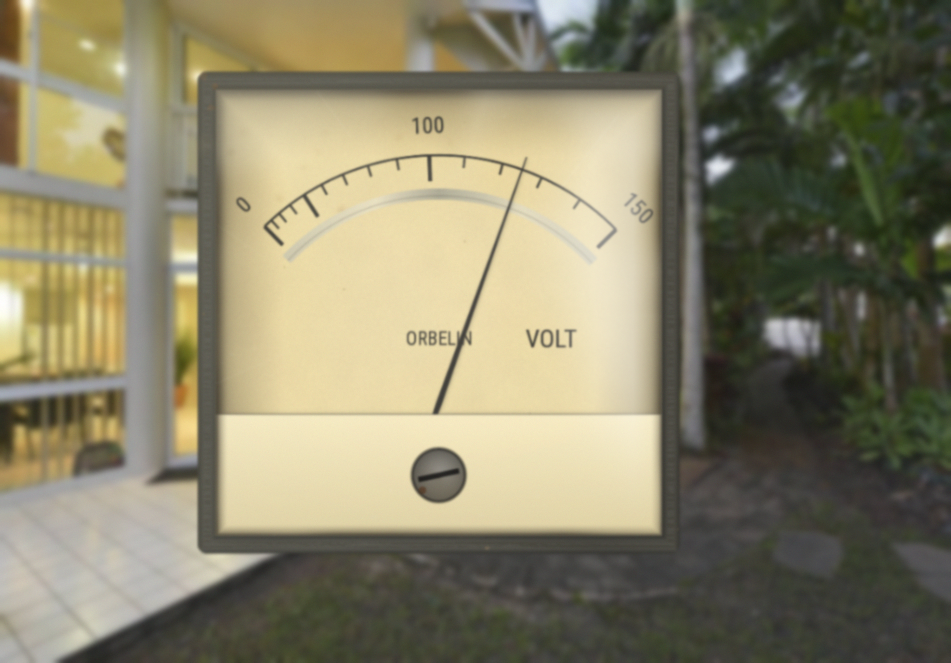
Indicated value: 125 V
